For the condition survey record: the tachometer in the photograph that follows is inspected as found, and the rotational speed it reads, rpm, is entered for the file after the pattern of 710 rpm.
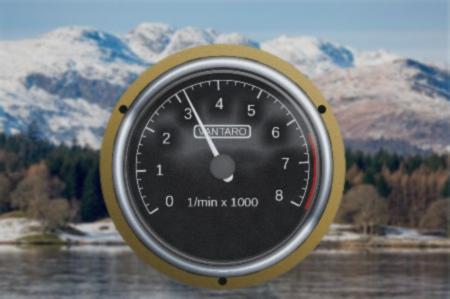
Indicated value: 3200 rpm
